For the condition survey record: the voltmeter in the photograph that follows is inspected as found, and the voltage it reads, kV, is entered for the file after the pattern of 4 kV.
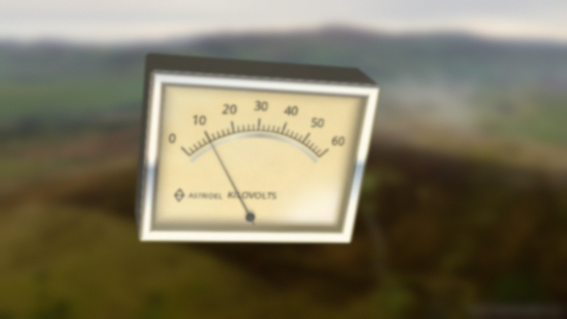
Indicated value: 10 kV
